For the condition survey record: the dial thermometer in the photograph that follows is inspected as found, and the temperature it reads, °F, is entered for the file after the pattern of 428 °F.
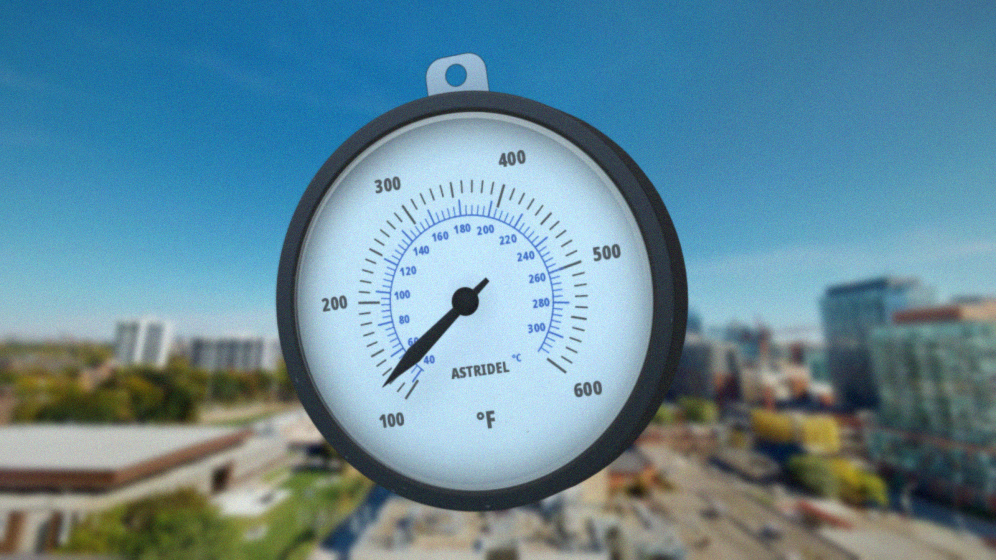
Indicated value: 120 °F
